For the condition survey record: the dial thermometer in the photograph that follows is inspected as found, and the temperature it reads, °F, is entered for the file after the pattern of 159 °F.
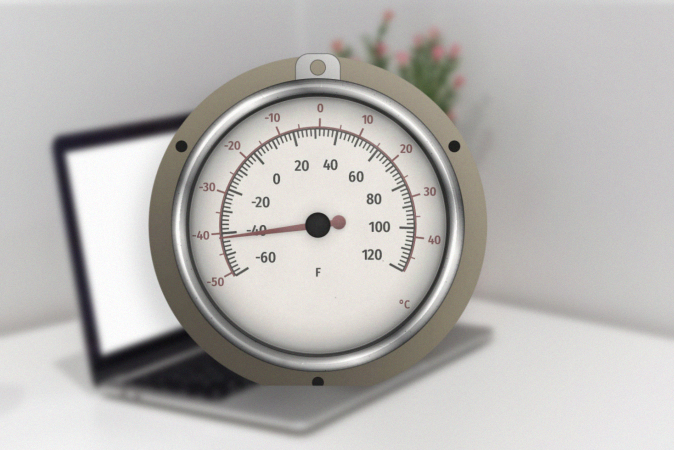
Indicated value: -42 °F
